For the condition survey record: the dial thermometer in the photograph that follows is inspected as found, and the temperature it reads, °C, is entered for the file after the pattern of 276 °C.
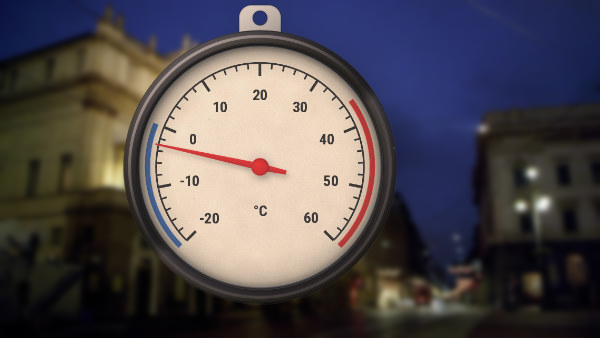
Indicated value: -3 °C
